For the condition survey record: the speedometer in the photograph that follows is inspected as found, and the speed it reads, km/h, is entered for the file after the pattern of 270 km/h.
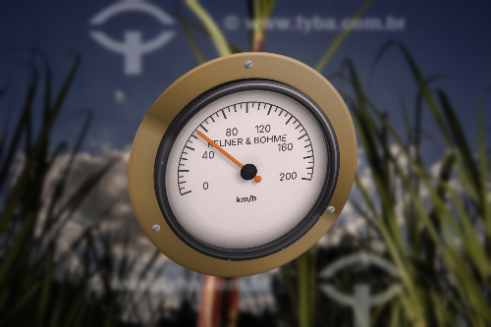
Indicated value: 55 km/h
